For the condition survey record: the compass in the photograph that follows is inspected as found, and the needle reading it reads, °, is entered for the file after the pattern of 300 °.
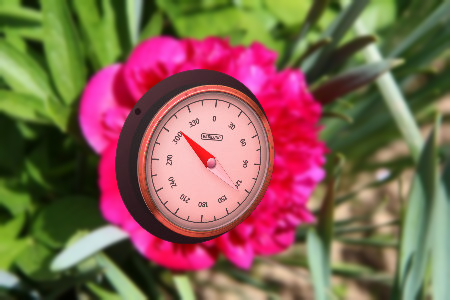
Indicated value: 307.5 °
